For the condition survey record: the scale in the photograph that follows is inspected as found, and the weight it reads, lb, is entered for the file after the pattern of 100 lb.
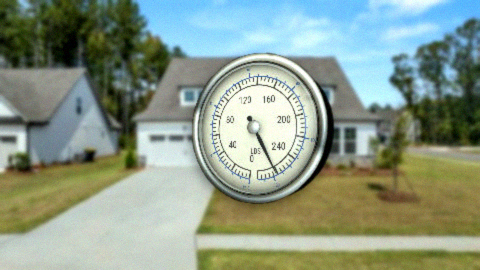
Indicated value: 260 lb
